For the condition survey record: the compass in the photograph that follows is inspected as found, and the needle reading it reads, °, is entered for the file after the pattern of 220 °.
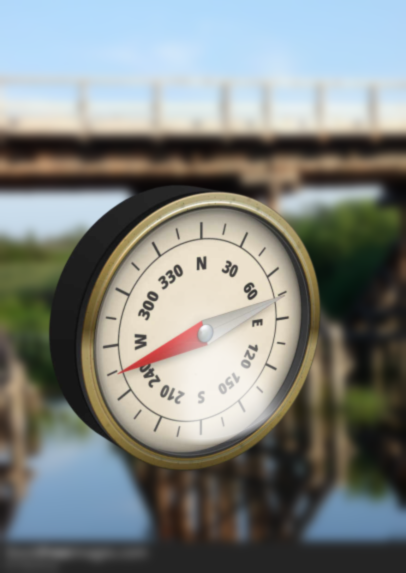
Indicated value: 255 °
